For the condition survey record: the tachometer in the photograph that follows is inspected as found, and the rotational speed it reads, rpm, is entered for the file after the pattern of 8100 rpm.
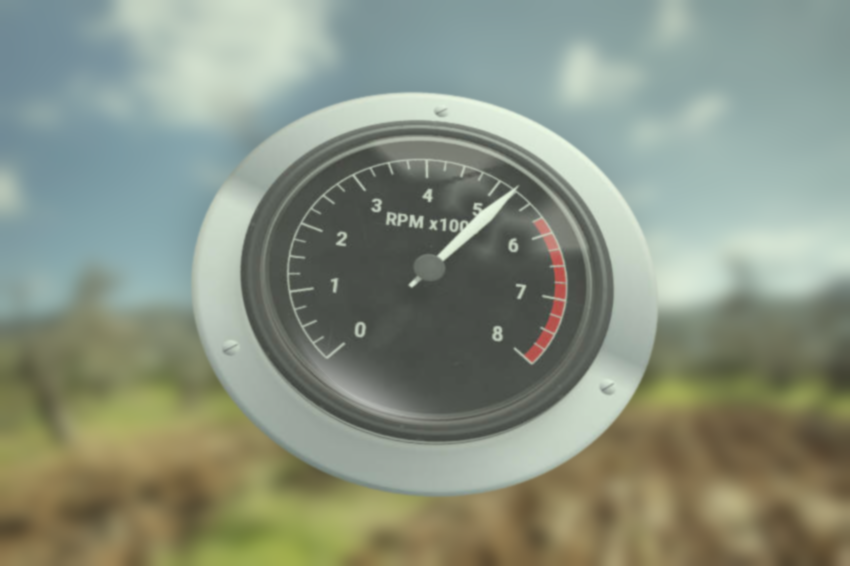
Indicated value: 5250 rpm
